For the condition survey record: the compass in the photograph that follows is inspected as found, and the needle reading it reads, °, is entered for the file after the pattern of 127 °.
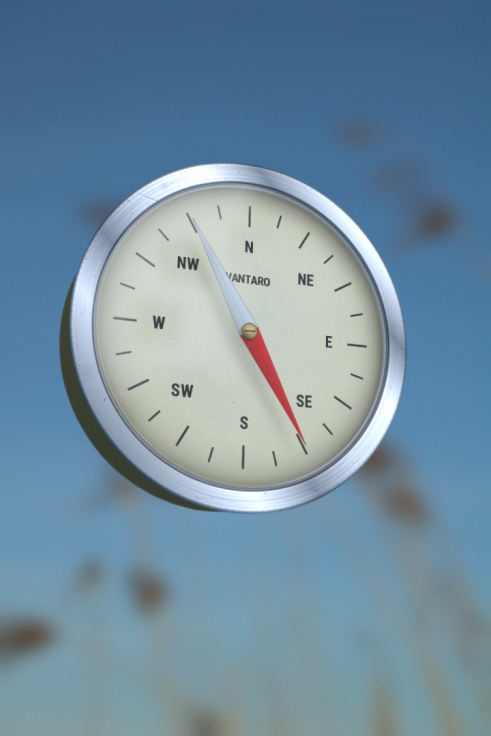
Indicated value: 150 °
